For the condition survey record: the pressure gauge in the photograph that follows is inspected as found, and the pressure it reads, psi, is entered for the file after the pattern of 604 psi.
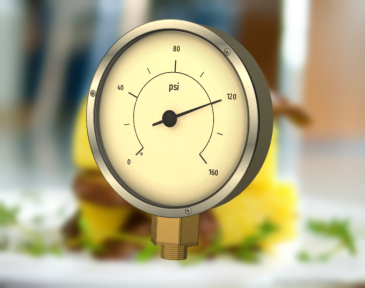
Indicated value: 120 psi
